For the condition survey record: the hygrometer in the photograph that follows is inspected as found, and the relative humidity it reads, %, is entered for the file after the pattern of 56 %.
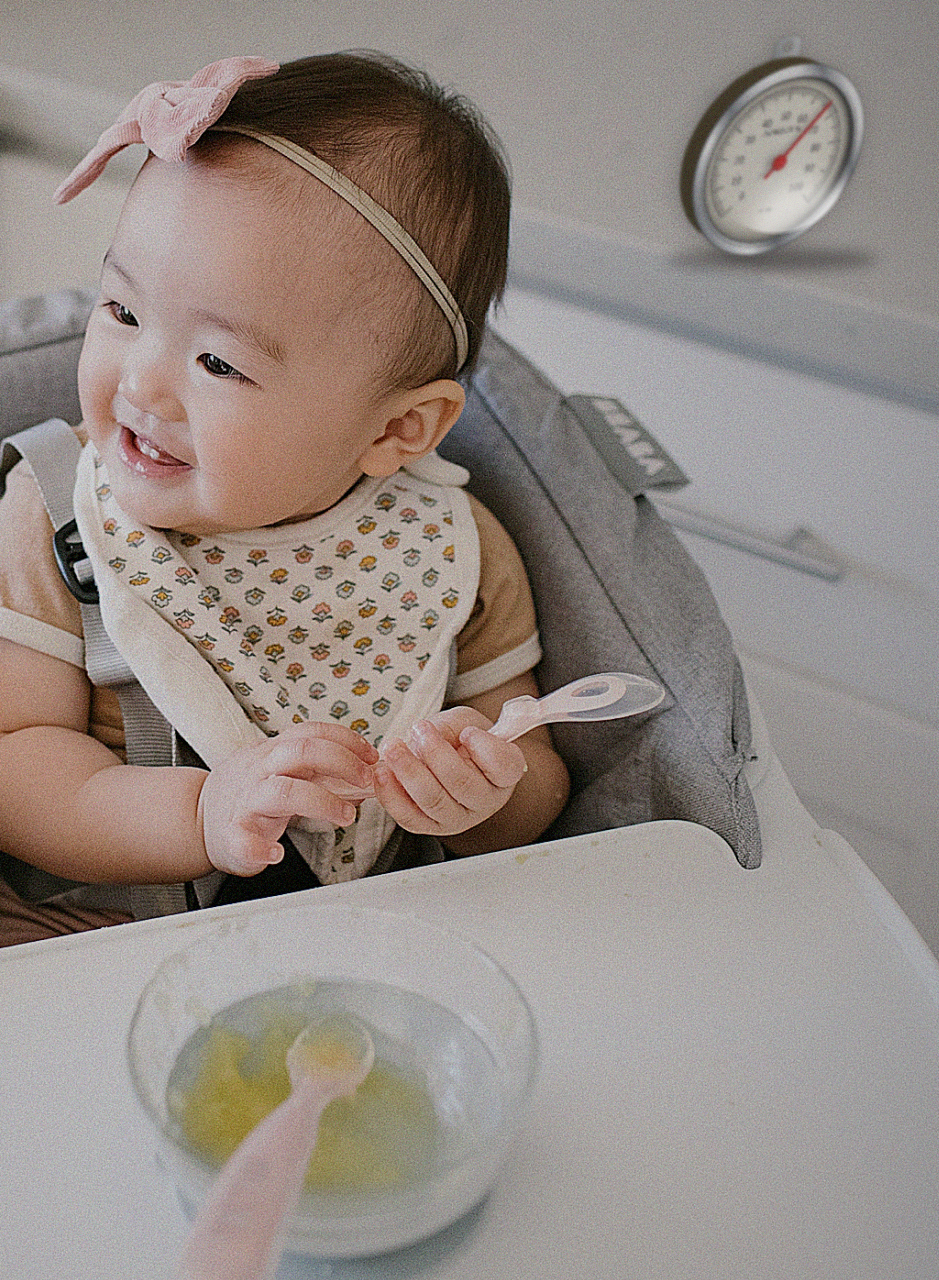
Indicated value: 65 %
